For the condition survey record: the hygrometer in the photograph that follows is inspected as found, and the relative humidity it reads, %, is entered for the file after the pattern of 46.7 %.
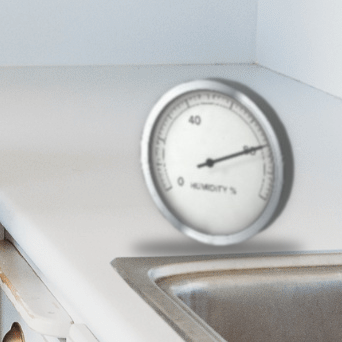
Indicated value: 80 %
